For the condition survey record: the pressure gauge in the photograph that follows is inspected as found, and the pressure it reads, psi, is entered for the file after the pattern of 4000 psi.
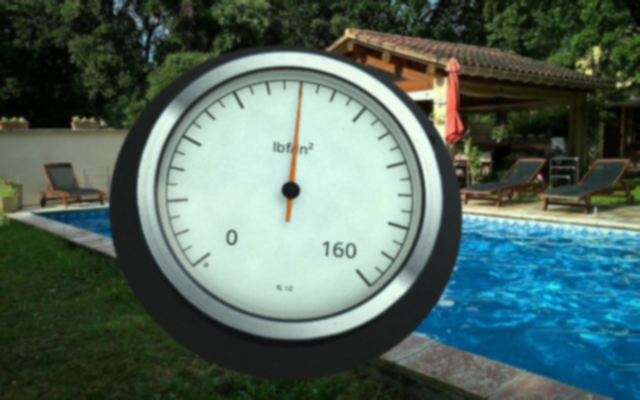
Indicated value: 80 psi
